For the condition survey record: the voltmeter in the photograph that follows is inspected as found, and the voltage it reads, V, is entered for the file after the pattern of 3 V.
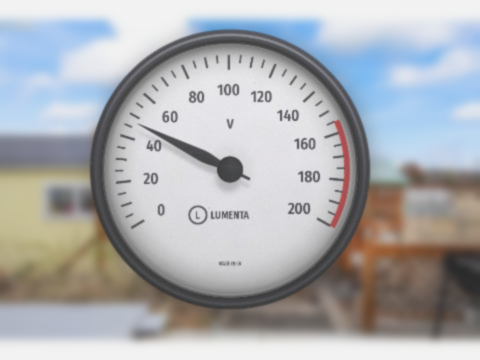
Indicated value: 47.5 V
